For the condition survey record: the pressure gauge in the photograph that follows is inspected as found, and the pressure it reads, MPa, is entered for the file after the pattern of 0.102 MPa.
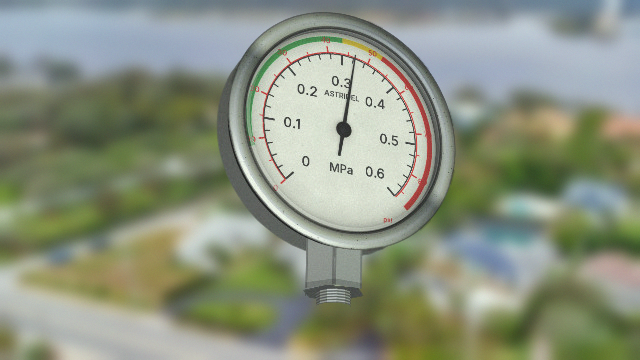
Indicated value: 0.32 MPa
